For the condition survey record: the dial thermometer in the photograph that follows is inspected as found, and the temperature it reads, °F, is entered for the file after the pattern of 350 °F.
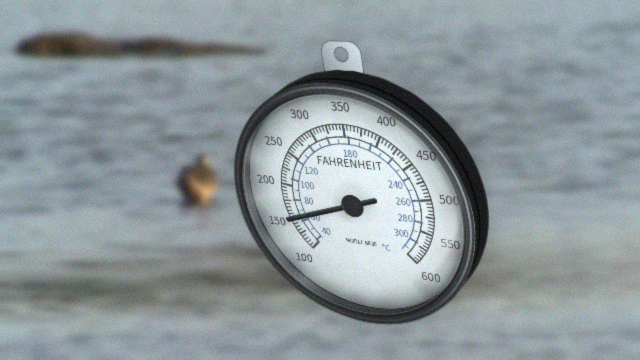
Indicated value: 150 °F
